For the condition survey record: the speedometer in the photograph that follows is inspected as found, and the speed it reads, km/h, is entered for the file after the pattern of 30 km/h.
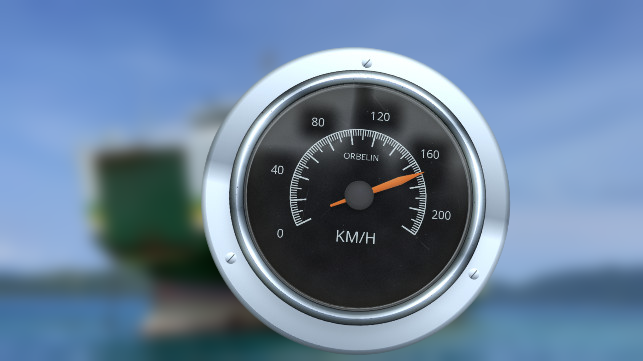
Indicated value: 170 km/h
